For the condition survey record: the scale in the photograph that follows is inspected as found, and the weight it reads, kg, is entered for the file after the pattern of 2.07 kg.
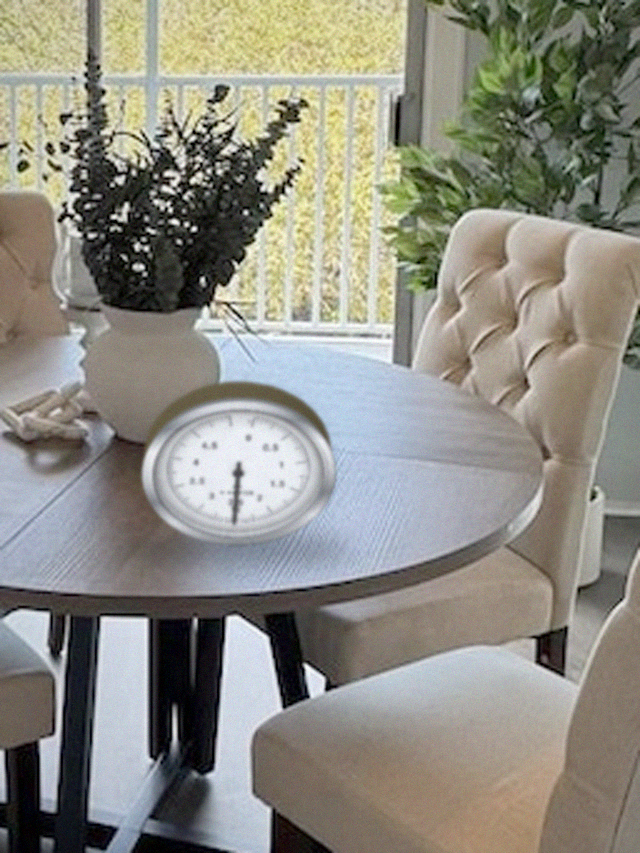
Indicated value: 2.5 kg
